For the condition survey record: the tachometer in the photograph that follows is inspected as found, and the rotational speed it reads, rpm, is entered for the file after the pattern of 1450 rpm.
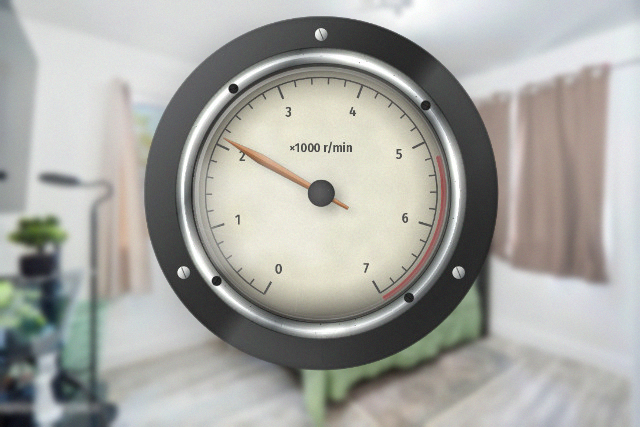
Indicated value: 2100 rpm
